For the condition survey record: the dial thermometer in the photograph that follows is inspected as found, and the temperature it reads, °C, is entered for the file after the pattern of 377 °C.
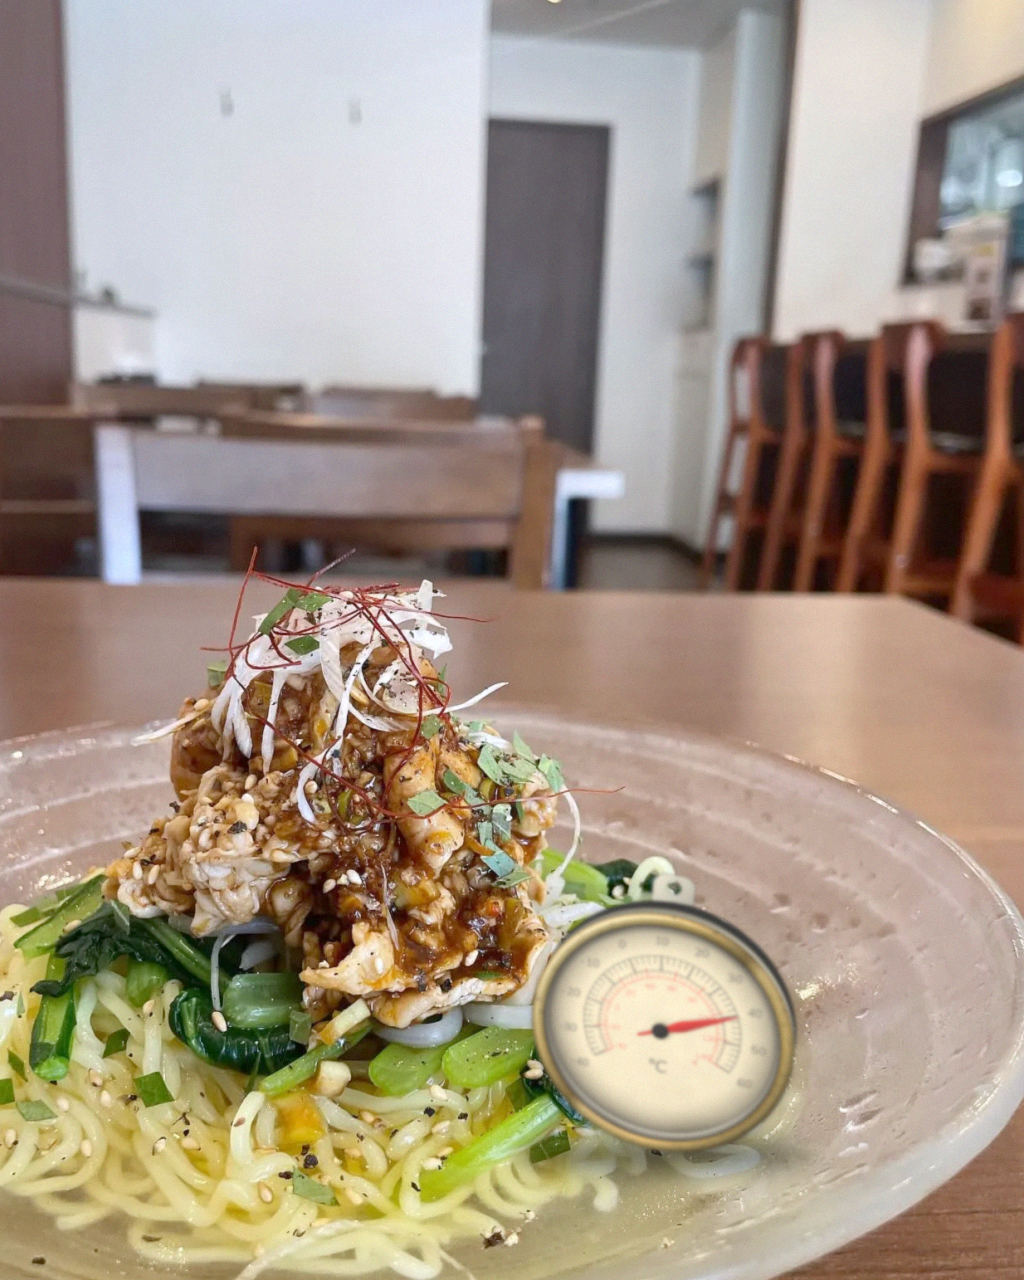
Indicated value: 40 °C
